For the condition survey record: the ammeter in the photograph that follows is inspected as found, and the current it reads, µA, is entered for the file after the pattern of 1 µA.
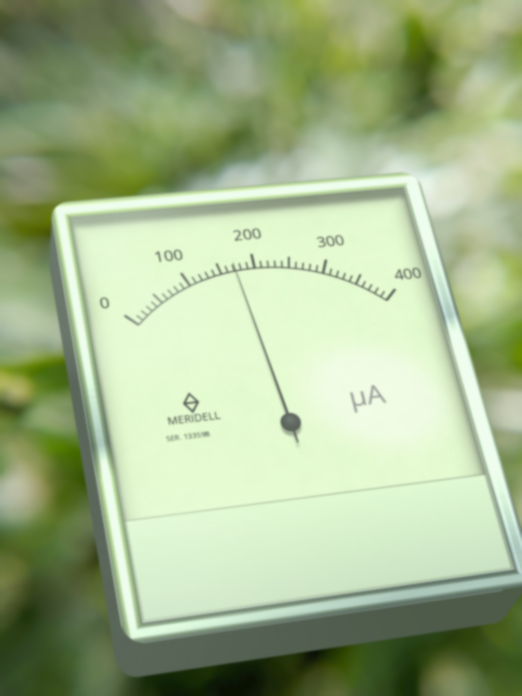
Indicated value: 170 µA
